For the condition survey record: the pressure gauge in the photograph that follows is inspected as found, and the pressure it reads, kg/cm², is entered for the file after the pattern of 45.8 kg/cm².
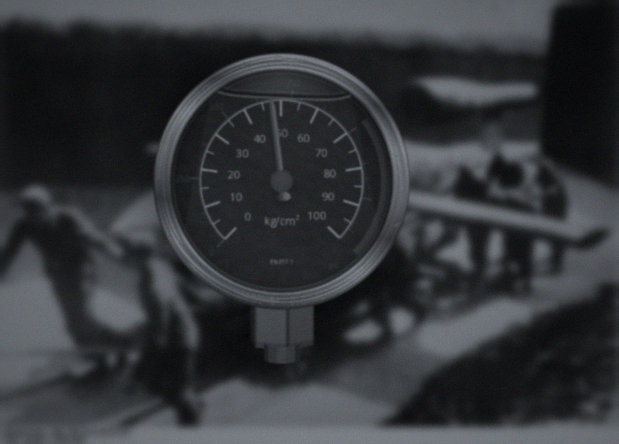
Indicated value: 47.5 kg/cm²
